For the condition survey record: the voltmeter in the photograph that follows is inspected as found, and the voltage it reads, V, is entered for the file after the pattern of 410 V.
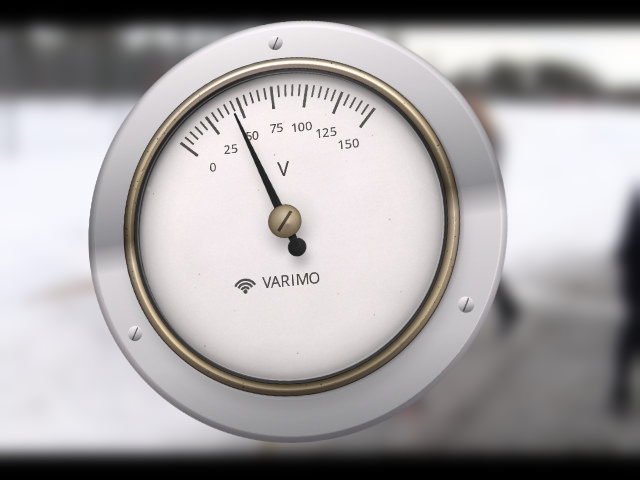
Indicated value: 45 V
